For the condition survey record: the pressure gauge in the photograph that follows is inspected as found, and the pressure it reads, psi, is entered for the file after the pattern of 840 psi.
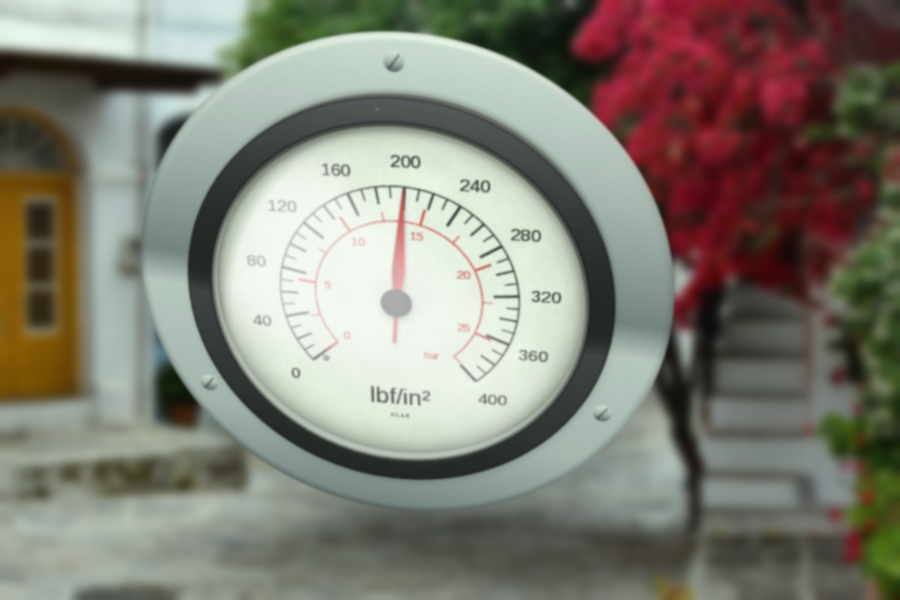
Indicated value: 200 psi
